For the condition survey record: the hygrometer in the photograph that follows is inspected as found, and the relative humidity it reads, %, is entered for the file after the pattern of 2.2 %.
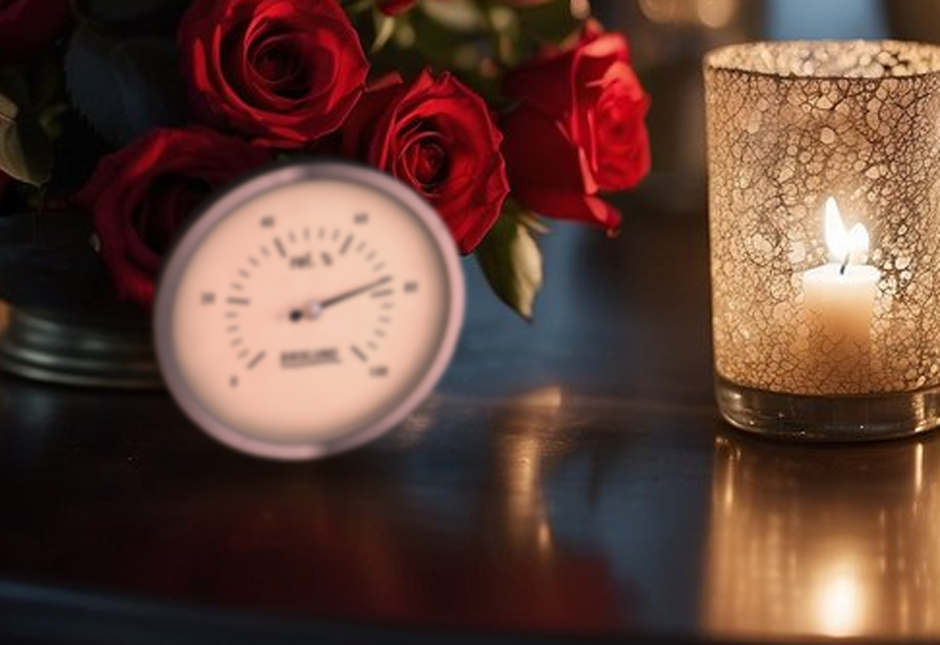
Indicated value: 76 %
